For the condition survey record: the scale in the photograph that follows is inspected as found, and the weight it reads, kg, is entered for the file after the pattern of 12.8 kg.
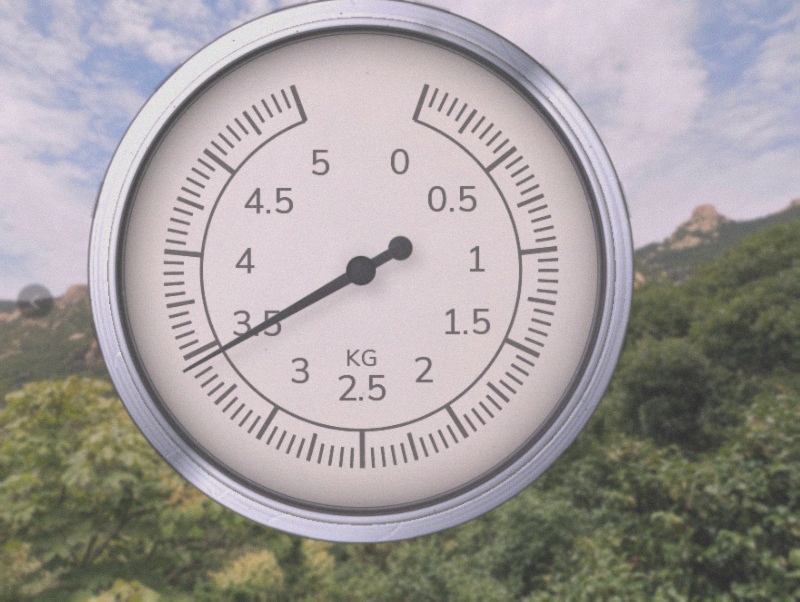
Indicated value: 3.45 kg
